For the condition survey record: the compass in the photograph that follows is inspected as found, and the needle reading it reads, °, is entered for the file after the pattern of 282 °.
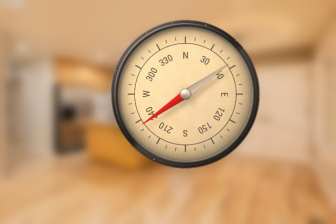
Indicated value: 235 °
